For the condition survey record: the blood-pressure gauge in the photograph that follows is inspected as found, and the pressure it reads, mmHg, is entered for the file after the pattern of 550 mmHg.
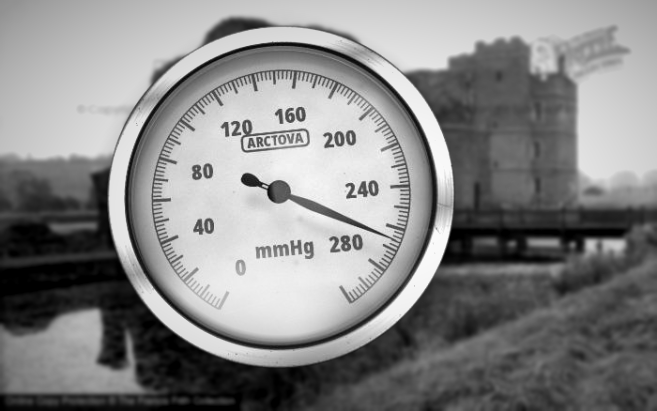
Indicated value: 266 mmHg
